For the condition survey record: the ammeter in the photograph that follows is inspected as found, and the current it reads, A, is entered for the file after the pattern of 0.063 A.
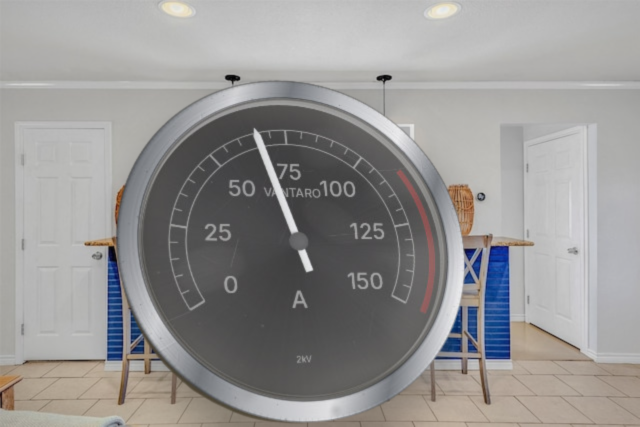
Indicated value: 65 A
